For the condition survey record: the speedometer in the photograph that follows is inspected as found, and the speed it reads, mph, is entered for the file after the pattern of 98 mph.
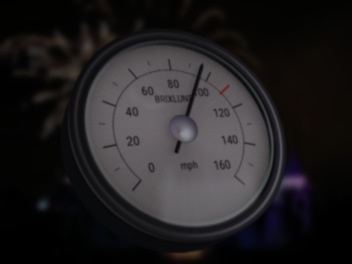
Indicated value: 95 mph
